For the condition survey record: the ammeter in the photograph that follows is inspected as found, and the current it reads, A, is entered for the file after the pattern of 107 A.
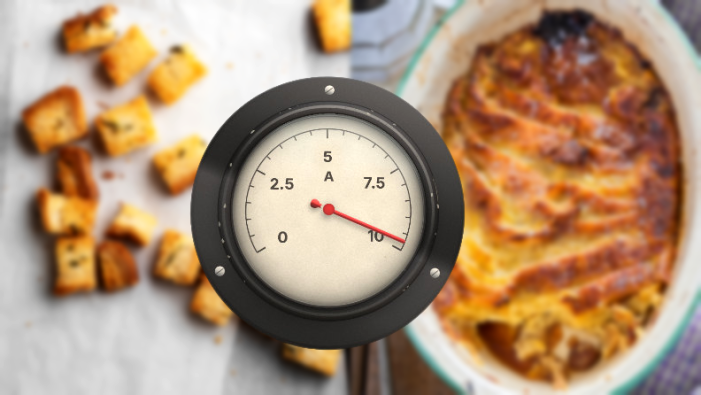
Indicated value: 9.75 A
